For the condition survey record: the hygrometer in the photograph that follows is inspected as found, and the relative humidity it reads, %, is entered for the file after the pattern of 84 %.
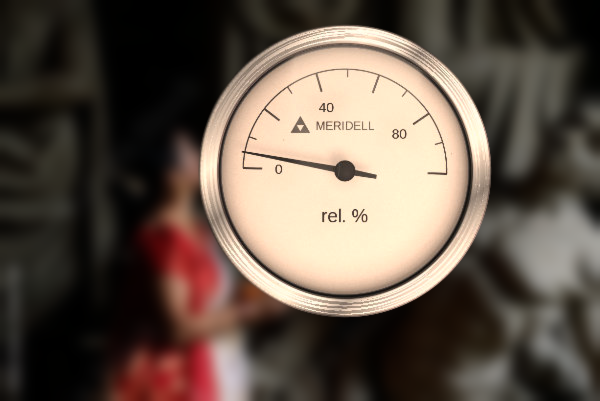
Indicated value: 5 %
